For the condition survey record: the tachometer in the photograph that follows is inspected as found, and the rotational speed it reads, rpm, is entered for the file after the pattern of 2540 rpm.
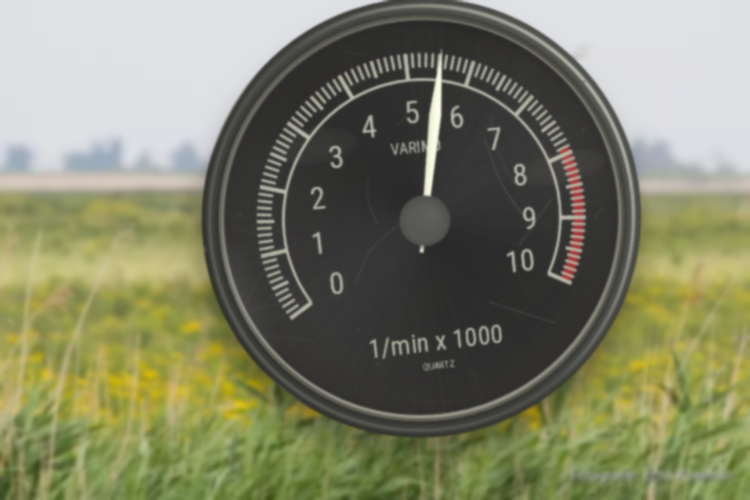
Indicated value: 5500 rpm
